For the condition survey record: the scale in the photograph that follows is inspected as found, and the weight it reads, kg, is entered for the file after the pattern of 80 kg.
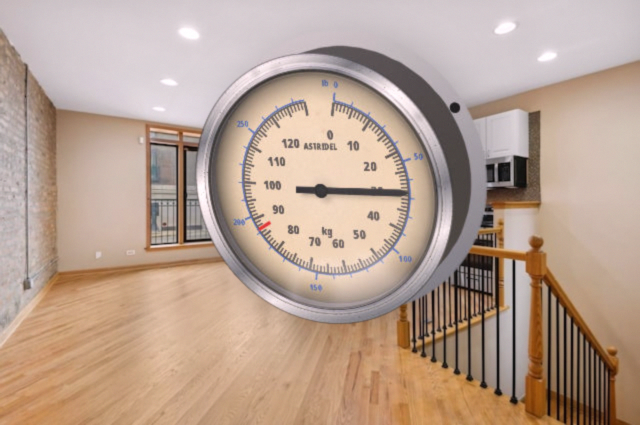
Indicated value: 30 kg
